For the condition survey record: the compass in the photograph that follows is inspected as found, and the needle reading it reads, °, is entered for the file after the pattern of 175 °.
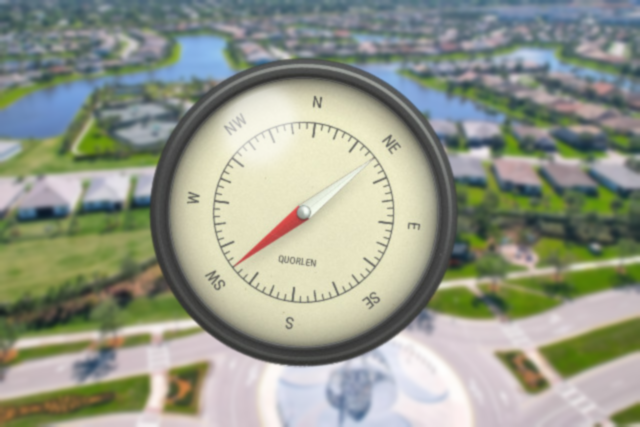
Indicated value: 225 °
